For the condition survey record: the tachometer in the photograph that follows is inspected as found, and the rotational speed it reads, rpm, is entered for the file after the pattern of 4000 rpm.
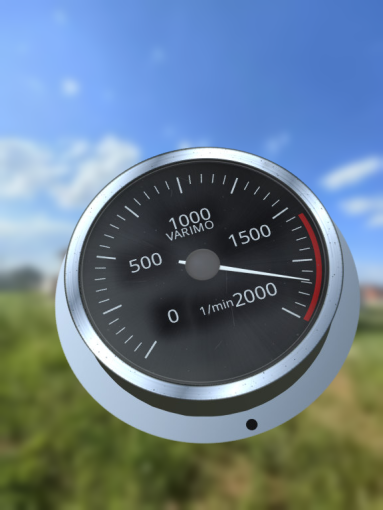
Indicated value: 1850 rpm
